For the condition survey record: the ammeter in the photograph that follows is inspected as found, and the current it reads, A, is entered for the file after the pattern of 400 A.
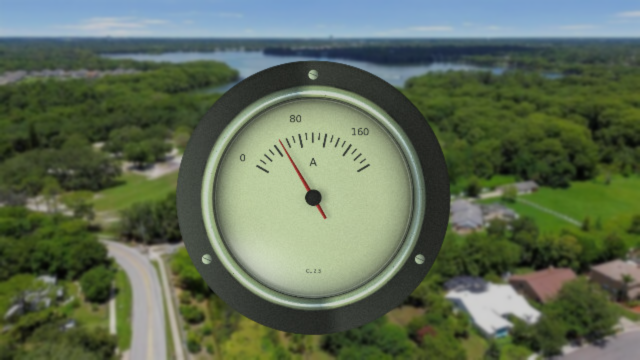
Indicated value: 50 A
